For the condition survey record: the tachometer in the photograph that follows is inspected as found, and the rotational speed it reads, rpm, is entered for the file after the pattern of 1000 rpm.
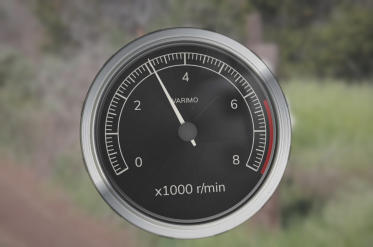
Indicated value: 3100 rpm
